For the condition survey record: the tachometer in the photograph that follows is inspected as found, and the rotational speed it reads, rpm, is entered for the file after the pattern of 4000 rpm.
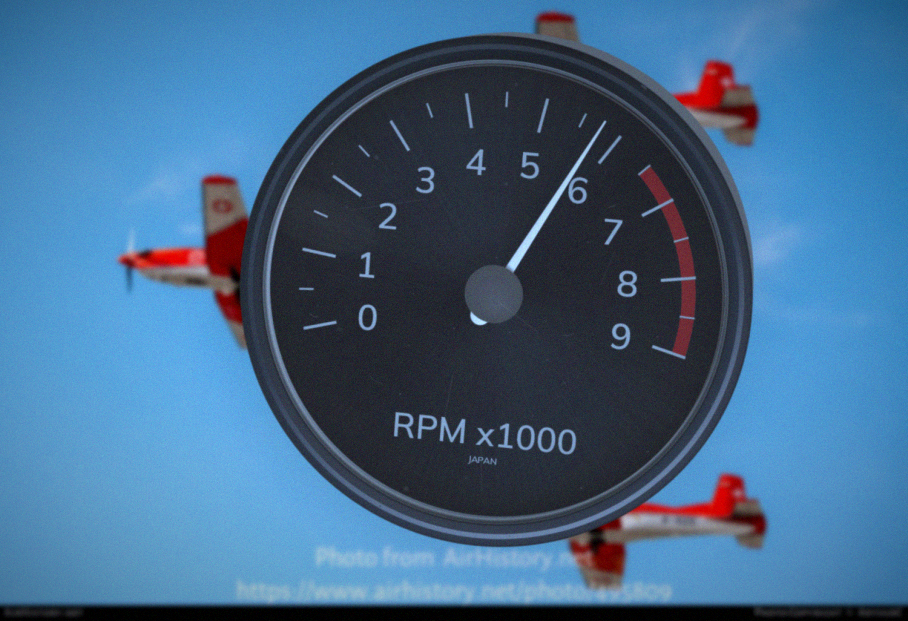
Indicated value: 5750 rpm
